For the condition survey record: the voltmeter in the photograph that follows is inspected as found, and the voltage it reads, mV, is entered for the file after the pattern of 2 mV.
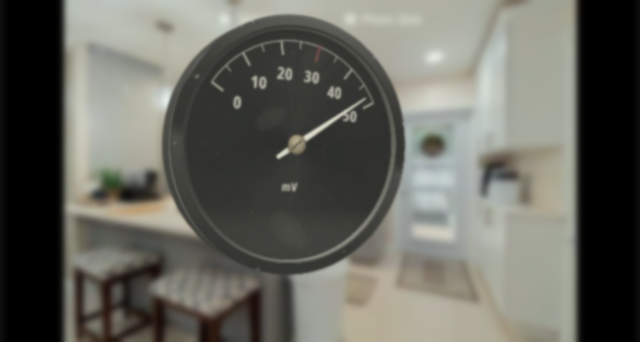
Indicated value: 47.5 mV
